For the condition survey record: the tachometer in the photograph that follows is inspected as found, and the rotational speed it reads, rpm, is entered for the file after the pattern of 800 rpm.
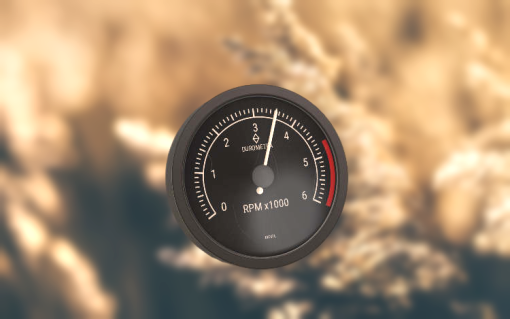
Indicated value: 3500 rpm
